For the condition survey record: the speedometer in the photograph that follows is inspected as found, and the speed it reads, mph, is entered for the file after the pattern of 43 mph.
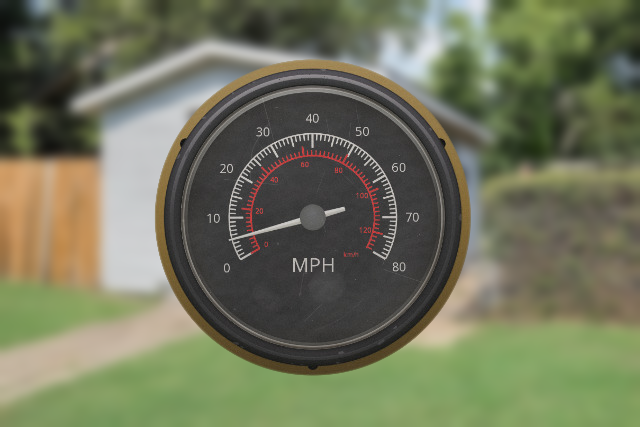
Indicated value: 5 mph
